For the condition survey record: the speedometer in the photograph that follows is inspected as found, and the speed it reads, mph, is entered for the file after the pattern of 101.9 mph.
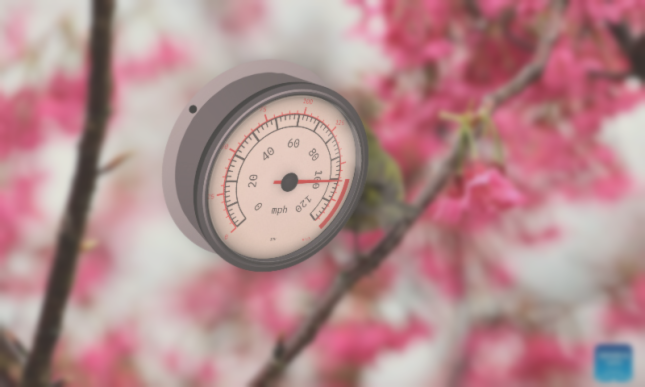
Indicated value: 100 mph
